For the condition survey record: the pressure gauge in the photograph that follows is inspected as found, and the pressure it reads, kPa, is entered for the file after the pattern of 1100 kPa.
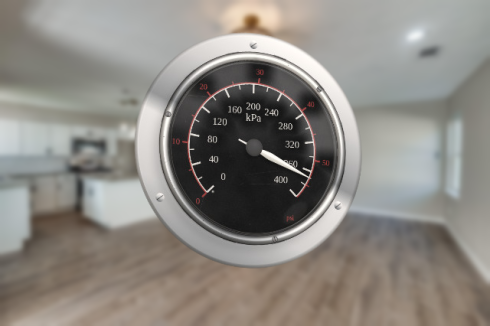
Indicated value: 370 kPa
